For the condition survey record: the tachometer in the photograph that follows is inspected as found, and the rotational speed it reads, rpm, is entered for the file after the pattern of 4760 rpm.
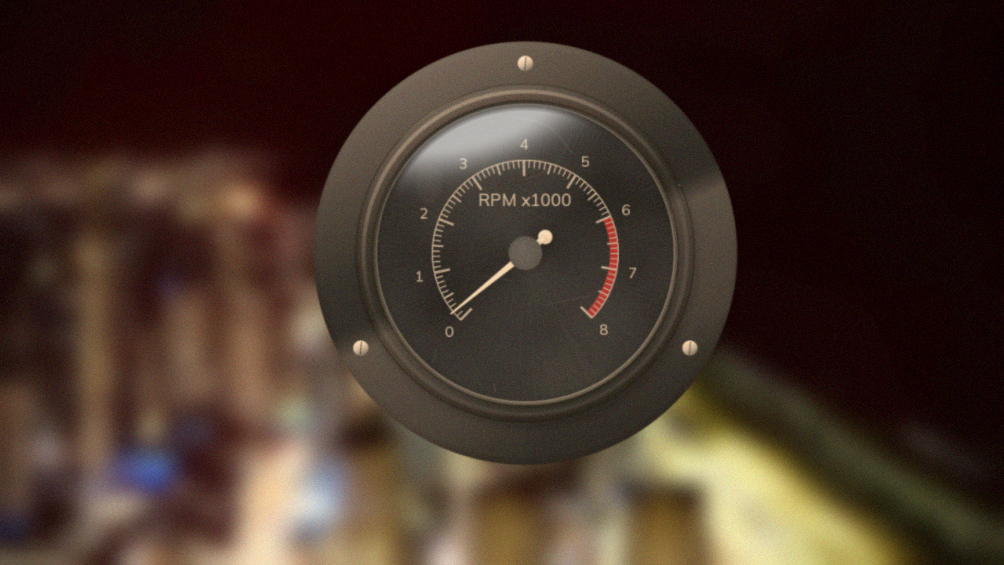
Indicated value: 200 rpm
